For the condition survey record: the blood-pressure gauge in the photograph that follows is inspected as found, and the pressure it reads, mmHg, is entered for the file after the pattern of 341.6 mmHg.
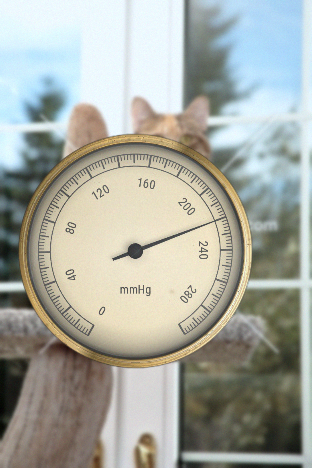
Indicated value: 220 mmHg
